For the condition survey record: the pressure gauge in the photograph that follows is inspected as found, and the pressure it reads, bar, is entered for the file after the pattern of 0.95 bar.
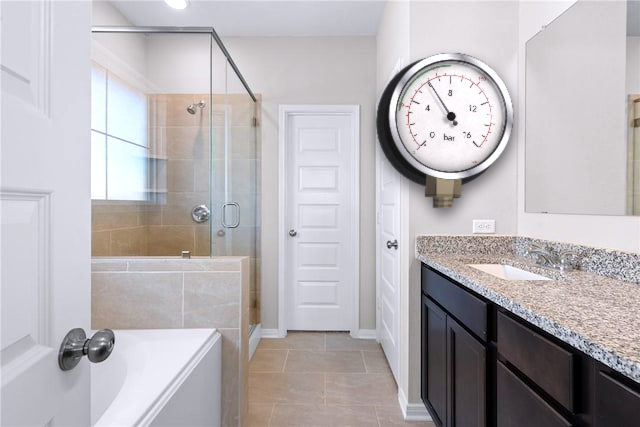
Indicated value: 6 bar
